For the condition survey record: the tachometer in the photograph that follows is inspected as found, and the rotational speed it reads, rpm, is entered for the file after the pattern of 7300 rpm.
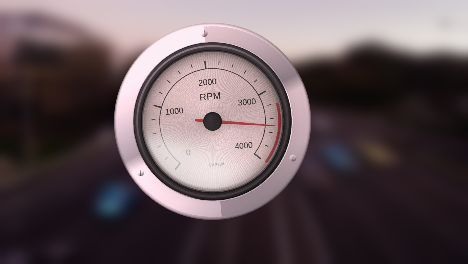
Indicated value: 3500 rpm
